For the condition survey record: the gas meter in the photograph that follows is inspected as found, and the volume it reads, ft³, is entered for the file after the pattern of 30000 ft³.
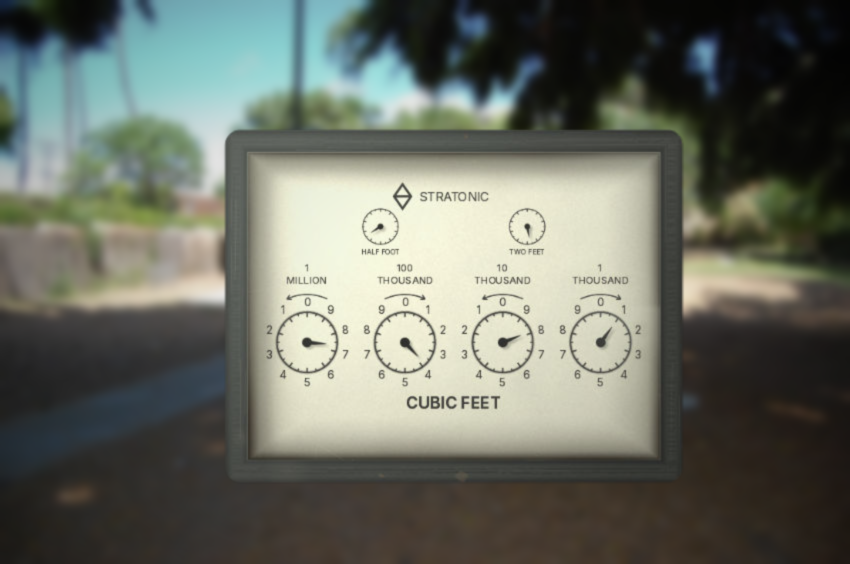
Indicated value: 738100 ft³
